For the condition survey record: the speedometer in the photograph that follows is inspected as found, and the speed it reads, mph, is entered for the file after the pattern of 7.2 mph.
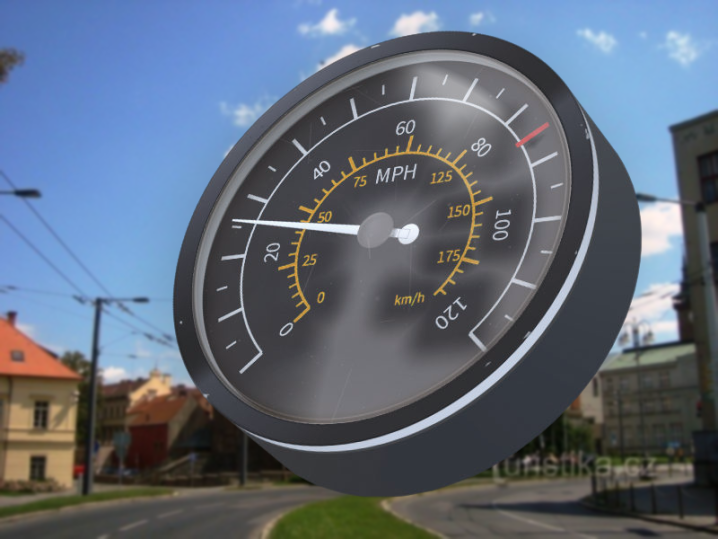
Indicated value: 25 mph
